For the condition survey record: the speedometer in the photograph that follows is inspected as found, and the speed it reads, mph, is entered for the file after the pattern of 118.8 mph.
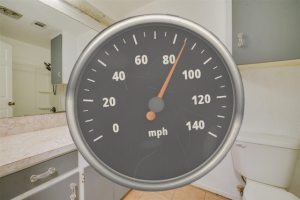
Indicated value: 85 mph
